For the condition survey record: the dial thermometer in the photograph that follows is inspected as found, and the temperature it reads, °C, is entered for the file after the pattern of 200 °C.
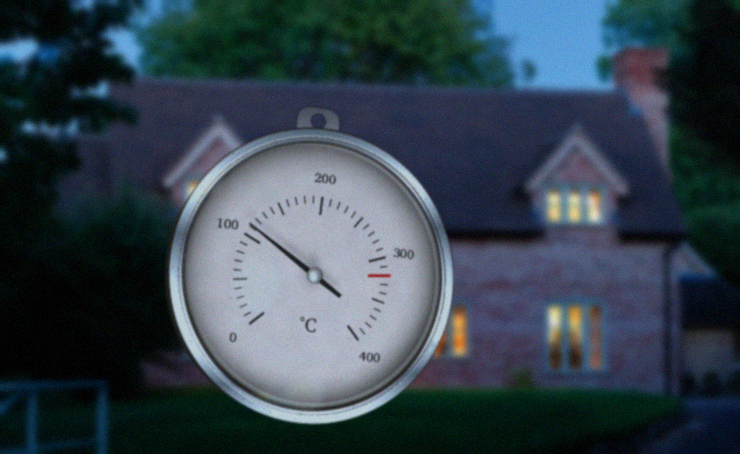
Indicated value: 110 °C
